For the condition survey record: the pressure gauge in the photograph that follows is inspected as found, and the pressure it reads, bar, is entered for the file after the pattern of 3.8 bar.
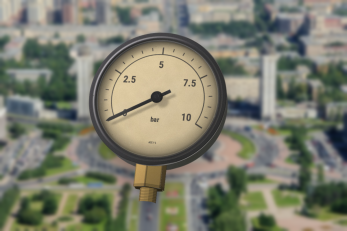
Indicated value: 0 bar
